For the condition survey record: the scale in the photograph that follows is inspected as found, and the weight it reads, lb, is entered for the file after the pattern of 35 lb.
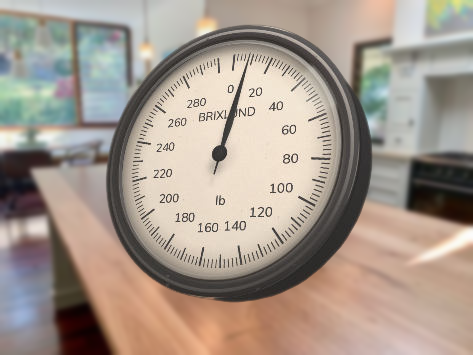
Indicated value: 10 lb
